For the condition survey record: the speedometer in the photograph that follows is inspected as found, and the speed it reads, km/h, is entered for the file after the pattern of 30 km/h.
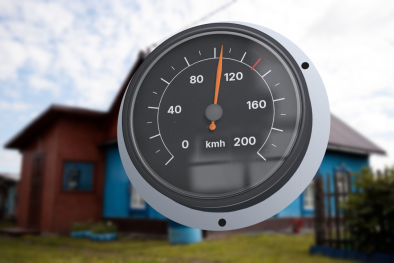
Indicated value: 105 km/h
